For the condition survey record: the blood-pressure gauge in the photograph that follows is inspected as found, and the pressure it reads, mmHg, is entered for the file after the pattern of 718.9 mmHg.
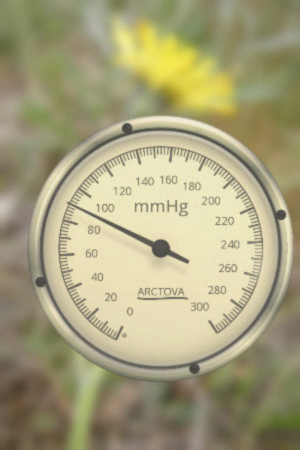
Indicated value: 90 mmHg
